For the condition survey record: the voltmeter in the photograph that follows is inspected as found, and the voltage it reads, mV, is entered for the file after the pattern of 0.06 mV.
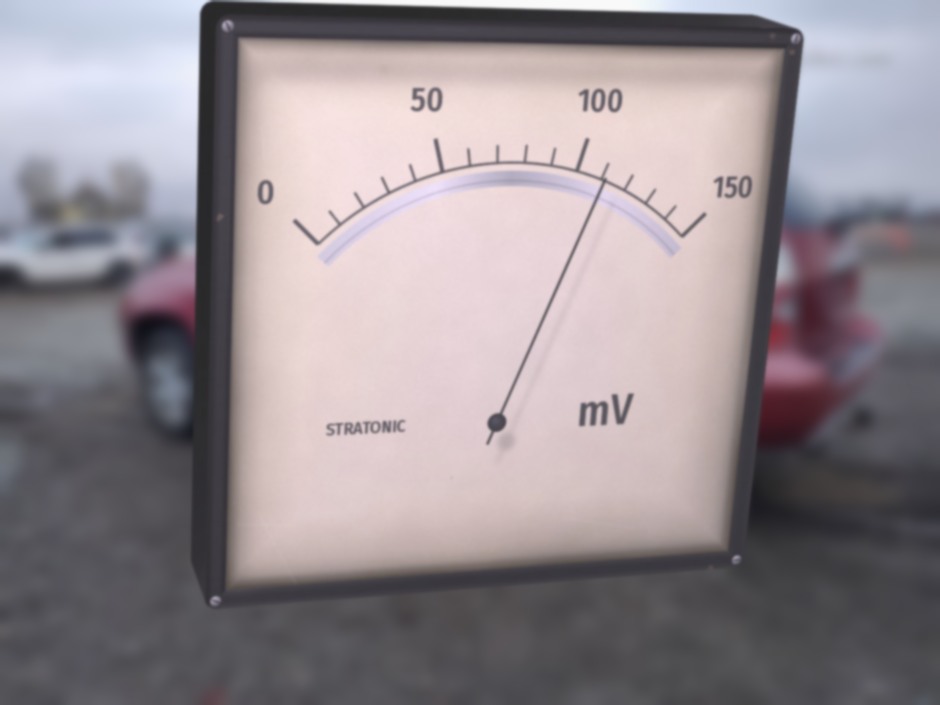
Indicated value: 110 mV
